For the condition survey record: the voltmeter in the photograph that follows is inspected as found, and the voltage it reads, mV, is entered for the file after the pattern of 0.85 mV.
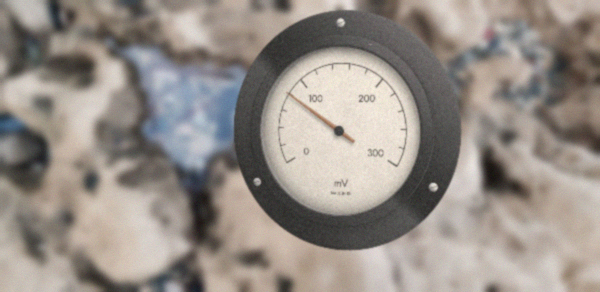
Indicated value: 80 mV
